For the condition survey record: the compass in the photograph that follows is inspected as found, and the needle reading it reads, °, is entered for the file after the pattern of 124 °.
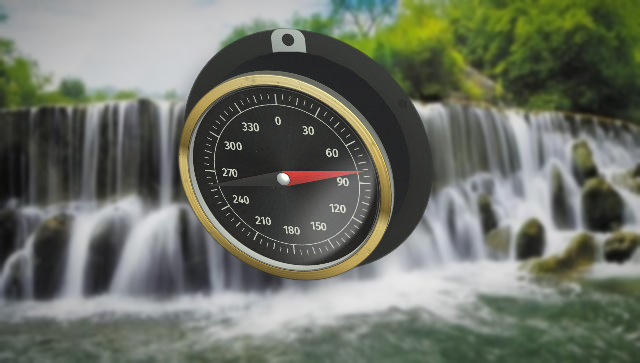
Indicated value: 80 °
